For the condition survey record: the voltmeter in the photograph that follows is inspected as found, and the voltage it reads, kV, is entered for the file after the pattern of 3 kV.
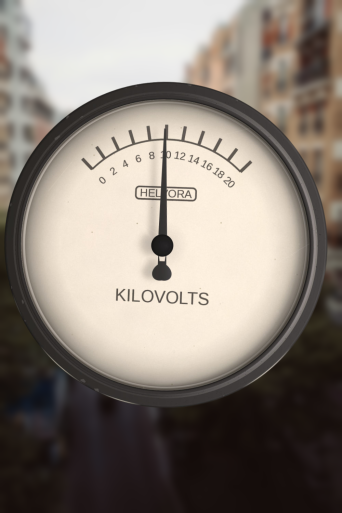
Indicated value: 10 kV
